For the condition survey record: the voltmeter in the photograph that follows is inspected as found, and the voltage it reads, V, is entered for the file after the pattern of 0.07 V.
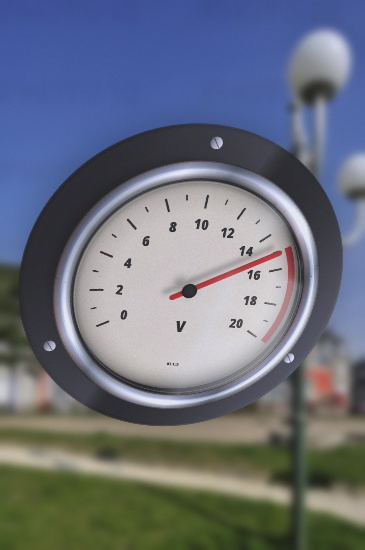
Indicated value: 15 V
